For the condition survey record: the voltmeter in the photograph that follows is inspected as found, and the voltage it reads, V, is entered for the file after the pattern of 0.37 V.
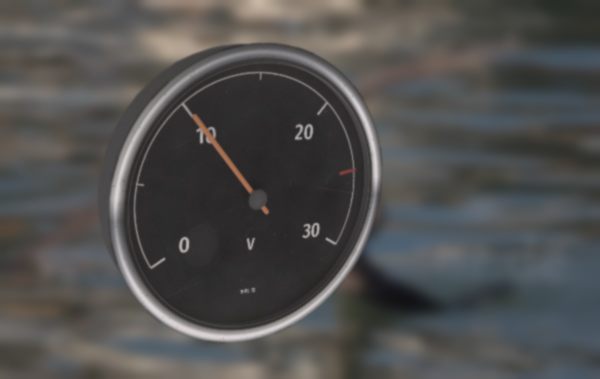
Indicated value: 10 V
